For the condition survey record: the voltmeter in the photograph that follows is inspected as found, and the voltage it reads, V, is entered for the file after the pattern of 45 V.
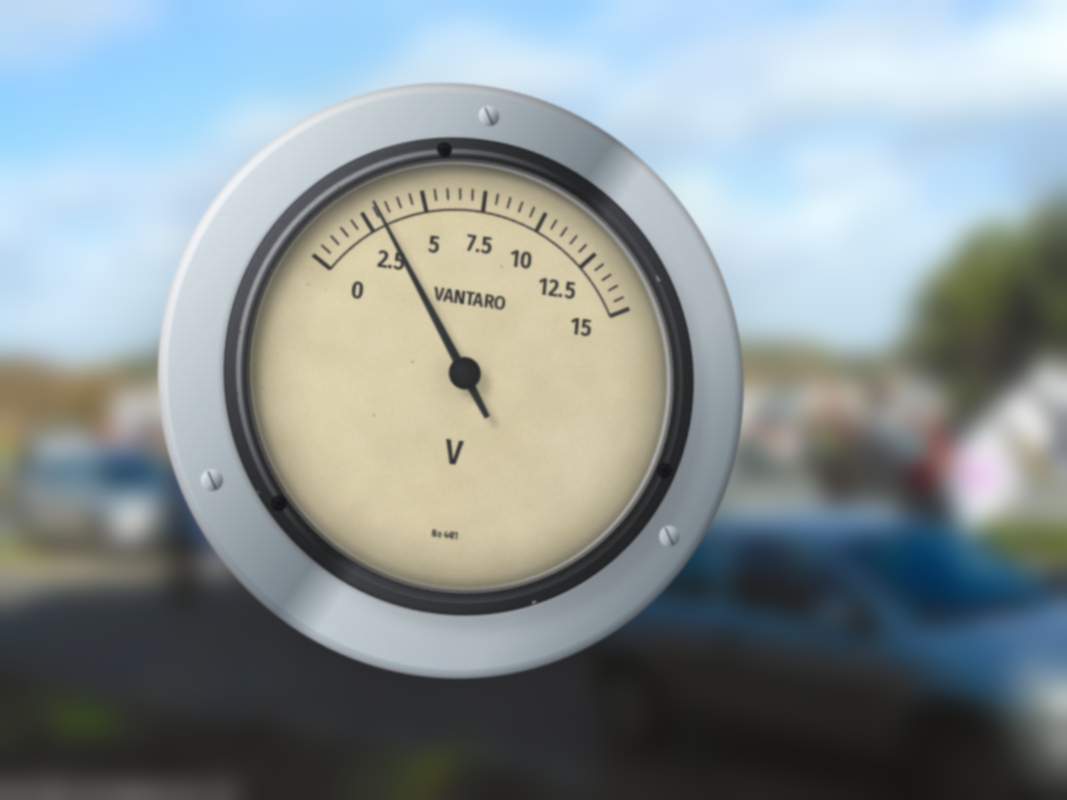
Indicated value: 3 V
